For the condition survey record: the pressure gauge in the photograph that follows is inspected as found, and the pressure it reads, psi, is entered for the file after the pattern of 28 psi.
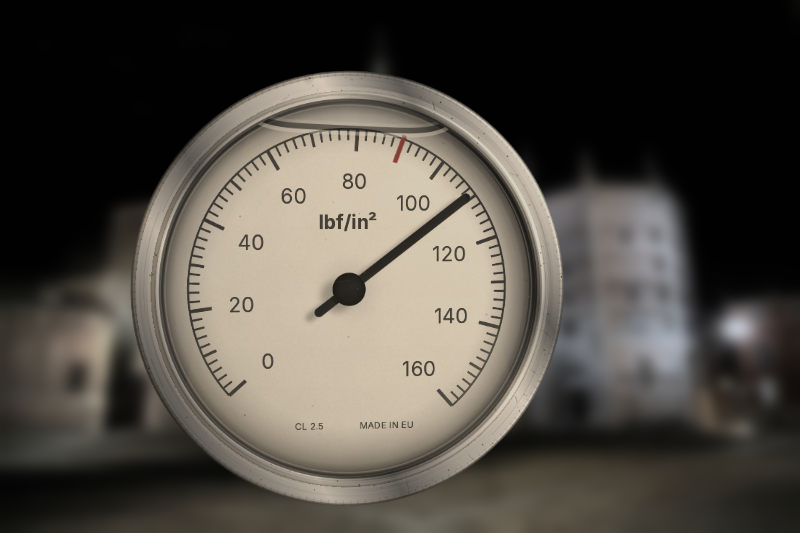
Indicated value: 109 psi
